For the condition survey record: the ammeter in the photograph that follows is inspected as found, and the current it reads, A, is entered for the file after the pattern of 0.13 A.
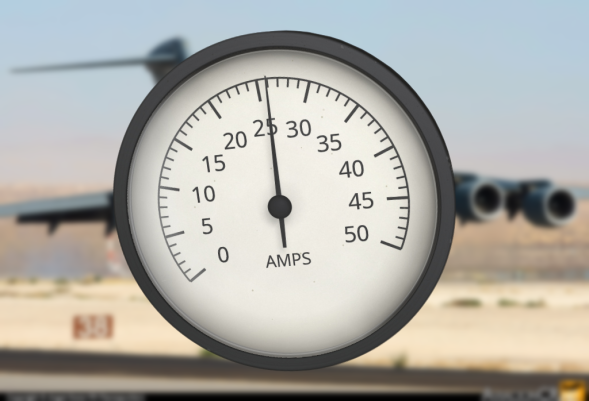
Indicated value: 26 A
